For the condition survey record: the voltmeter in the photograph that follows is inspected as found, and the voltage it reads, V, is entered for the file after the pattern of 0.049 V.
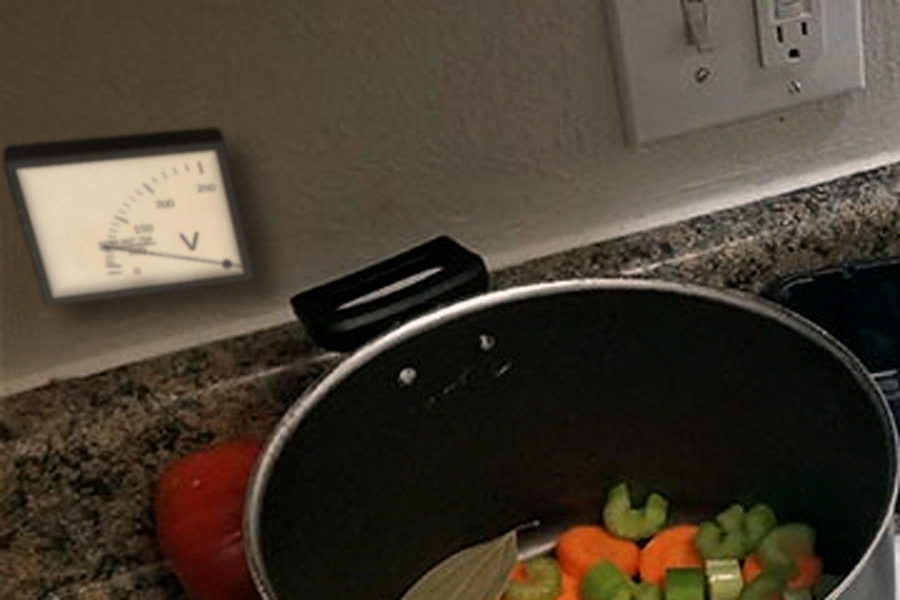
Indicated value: 100 V
